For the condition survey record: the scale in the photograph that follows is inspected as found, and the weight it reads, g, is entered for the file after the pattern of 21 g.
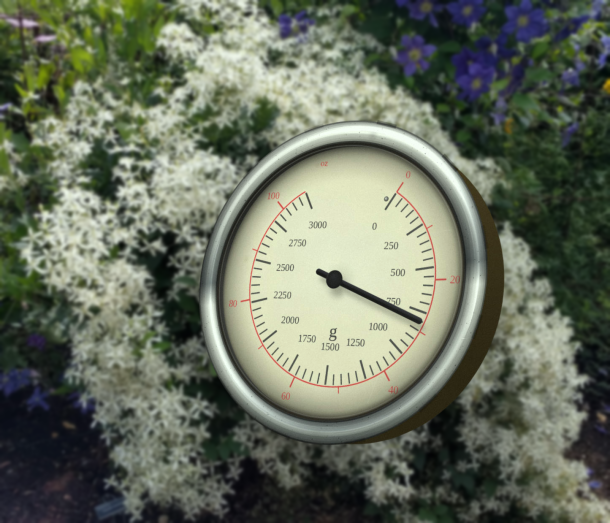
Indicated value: 800 g
